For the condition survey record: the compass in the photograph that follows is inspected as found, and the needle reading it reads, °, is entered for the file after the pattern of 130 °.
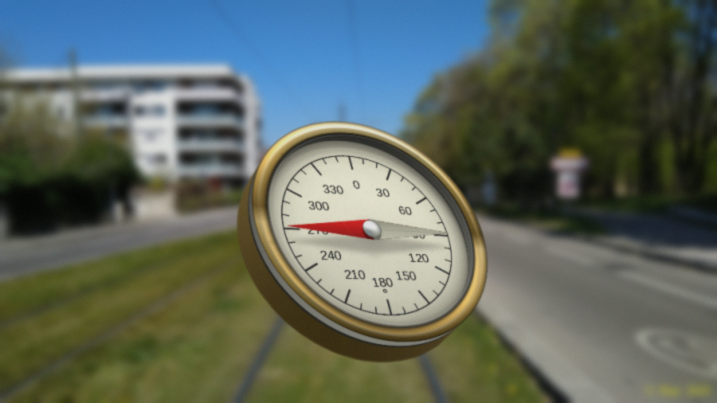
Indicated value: 270 °
